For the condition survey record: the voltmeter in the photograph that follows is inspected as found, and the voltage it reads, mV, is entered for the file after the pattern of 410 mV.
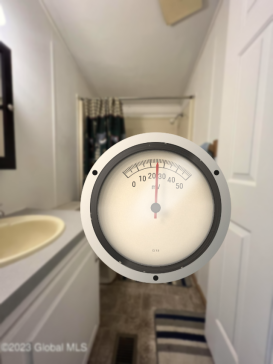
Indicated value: 25 mV
